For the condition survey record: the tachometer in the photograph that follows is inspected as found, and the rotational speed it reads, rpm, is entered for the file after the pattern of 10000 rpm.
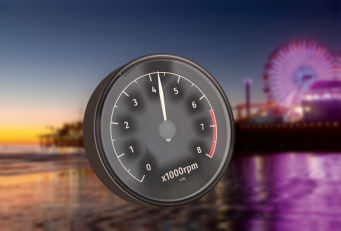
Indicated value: 4250 rpm
